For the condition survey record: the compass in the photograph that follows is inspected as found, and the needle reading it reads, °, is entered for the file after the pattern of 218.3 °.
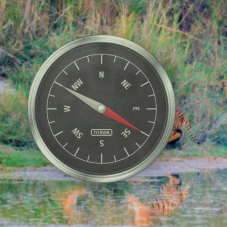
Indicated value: 120 °
